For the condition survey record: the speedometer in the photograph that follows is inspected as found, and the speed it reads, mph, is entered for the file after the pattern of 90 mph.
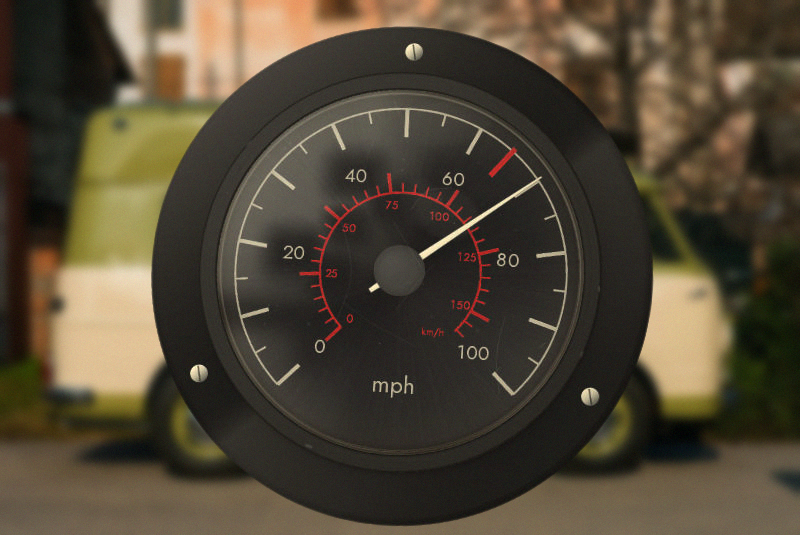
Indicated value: 70 mph
